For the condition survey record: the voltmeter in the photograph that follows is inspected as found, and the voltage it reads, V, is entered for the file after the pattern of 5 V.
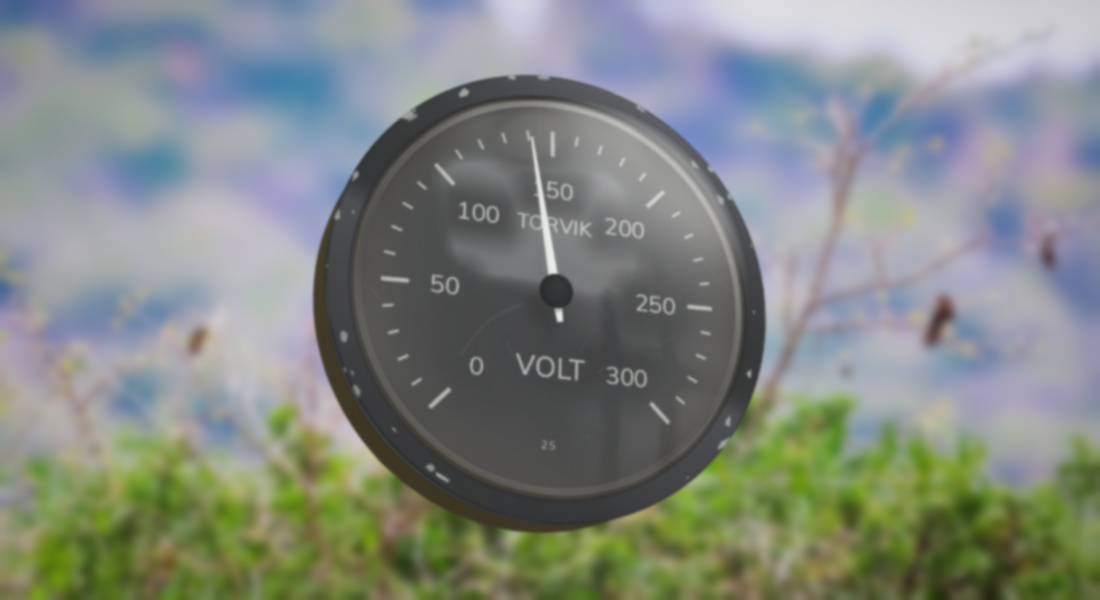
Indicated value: 140 V
